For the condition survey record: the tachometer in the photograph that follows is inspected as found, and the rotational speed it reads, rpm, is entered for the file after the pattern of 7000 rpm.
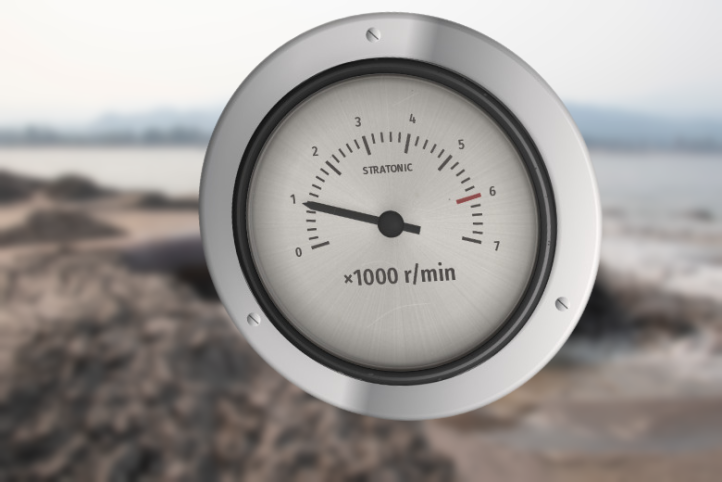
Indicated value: 1000 rpm
